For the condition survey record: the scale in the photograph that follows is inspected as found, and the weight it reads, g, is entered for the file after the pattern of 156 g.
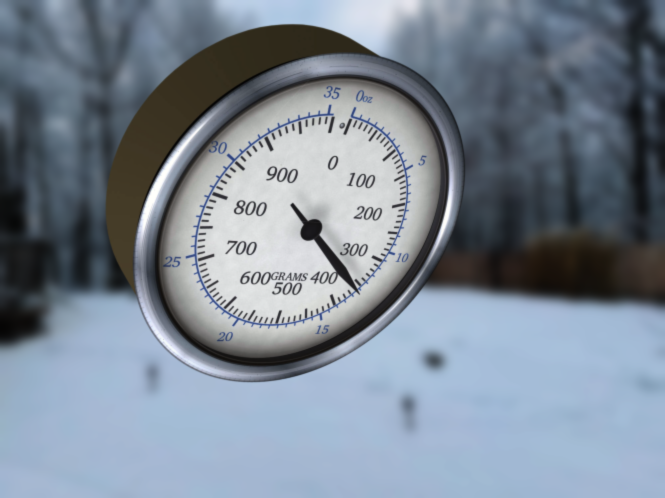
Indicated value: 360 g
